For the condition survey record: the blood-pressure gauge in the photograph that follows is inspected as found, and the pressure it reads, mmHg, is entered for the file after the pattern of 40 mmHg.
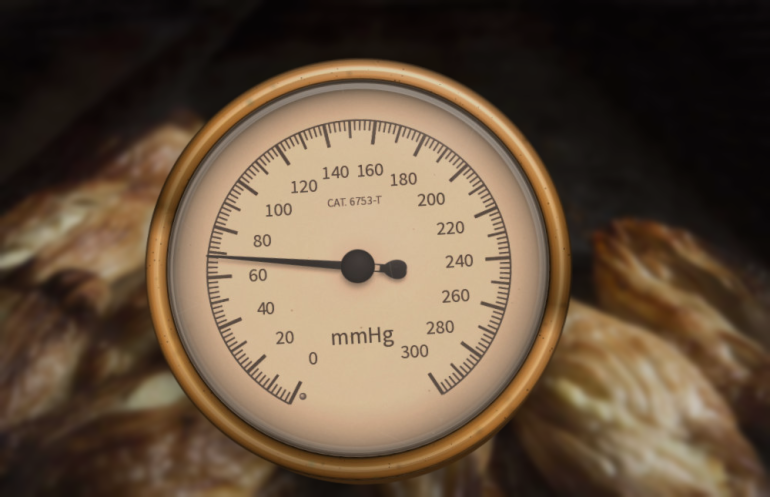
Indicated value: 68 mmHg
